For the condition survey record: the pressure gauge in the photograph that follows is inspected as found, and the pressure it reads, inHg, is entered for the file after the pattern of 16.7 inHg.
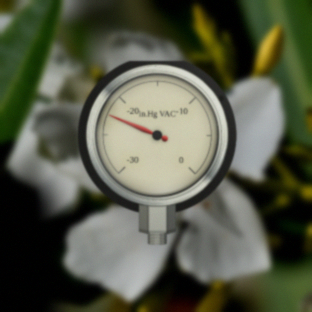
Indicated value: -22.5 inHg
